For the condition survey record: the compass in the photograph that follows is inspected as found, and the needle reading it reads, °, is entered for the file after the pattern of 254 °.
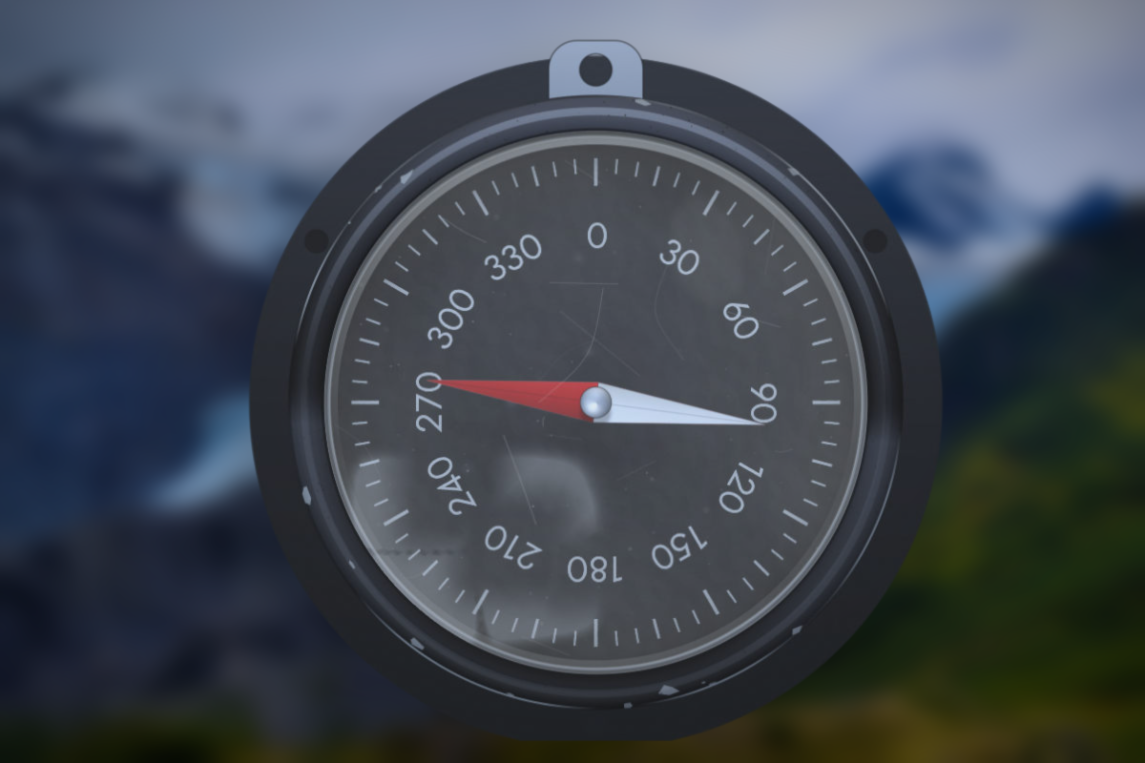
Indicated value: 277.5 °
